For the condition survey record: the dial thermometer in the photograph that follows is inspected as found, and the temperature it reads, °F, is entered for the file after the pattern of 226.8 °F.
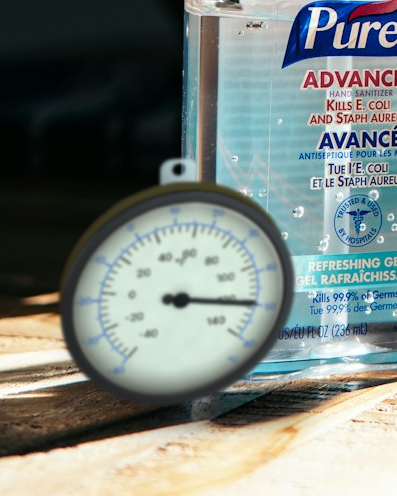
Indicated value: 120 °F
